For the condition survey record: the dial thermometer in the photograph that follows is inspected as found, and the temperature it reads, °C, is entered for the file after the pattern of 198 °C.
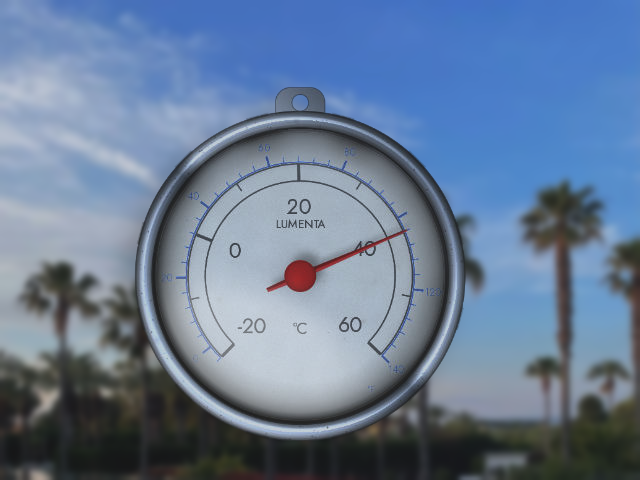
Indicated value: 40 °C
